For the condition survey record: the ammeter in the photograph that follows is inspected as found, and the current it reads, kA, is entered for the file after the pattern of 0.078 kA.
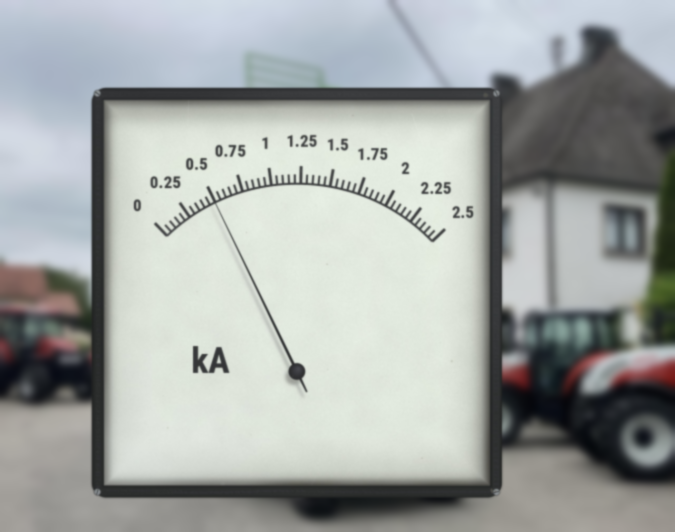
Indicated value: 0.5 kA
